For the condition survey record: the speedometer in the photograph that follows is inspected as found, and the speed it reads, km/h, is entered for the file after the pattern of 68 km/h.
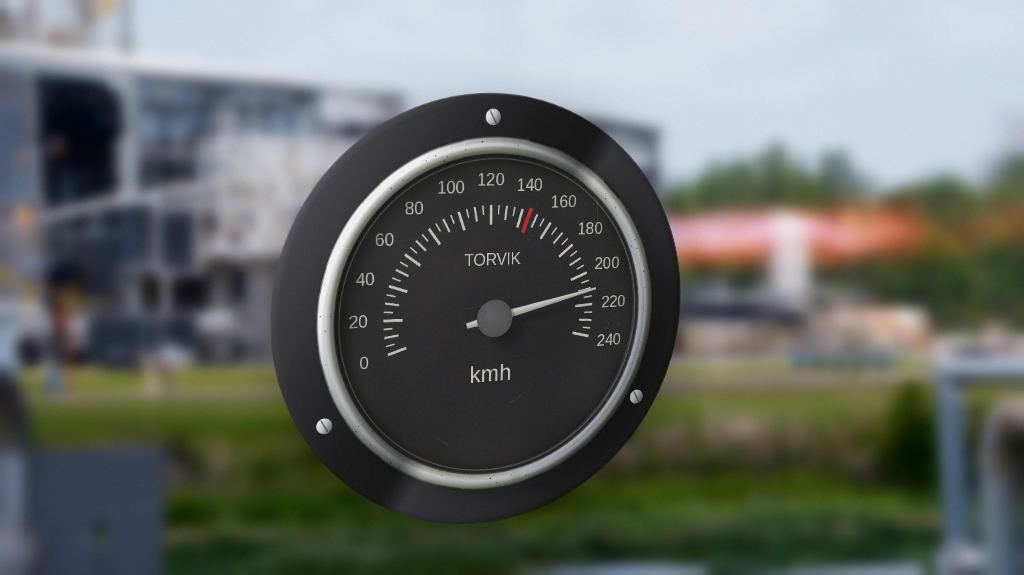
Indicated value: 210 km/h
